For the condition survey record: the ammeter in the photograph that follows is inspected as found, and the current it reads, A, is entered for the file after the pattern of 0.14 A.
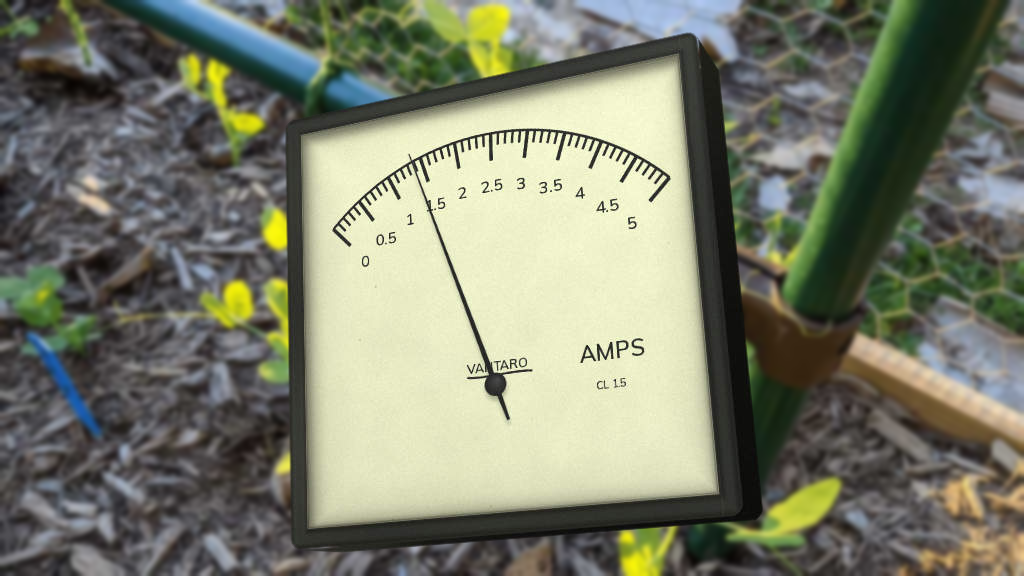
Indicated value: 1.4 A
